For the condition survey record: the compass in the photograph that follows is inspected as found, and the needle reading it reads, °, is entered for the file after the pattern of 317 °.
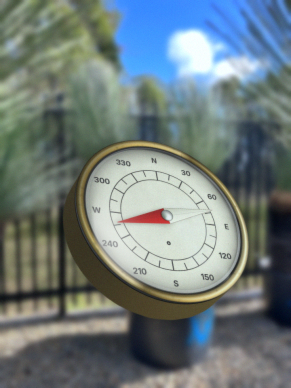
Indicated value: 255 °
